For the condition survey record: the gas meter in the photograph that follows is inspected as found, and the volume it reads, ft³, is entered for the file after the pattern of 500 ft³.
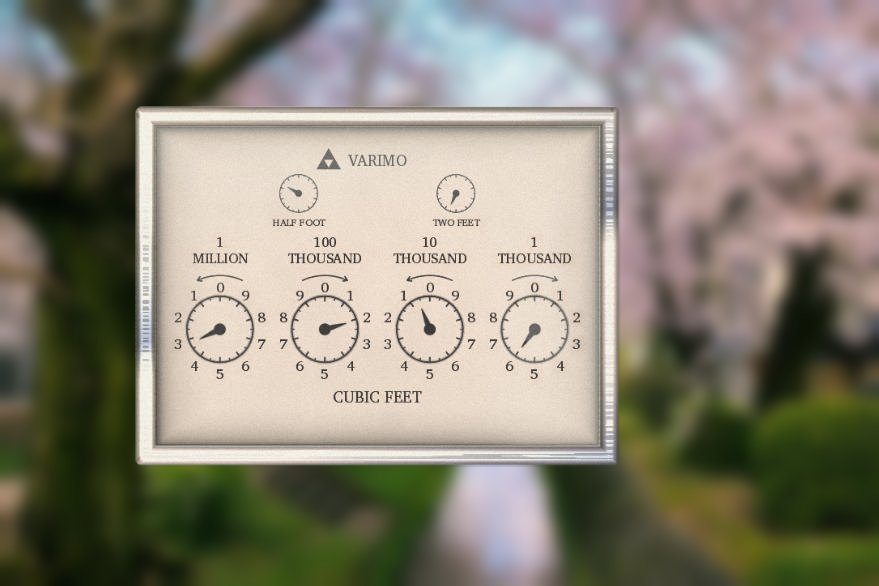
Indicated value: 320600 ft³
